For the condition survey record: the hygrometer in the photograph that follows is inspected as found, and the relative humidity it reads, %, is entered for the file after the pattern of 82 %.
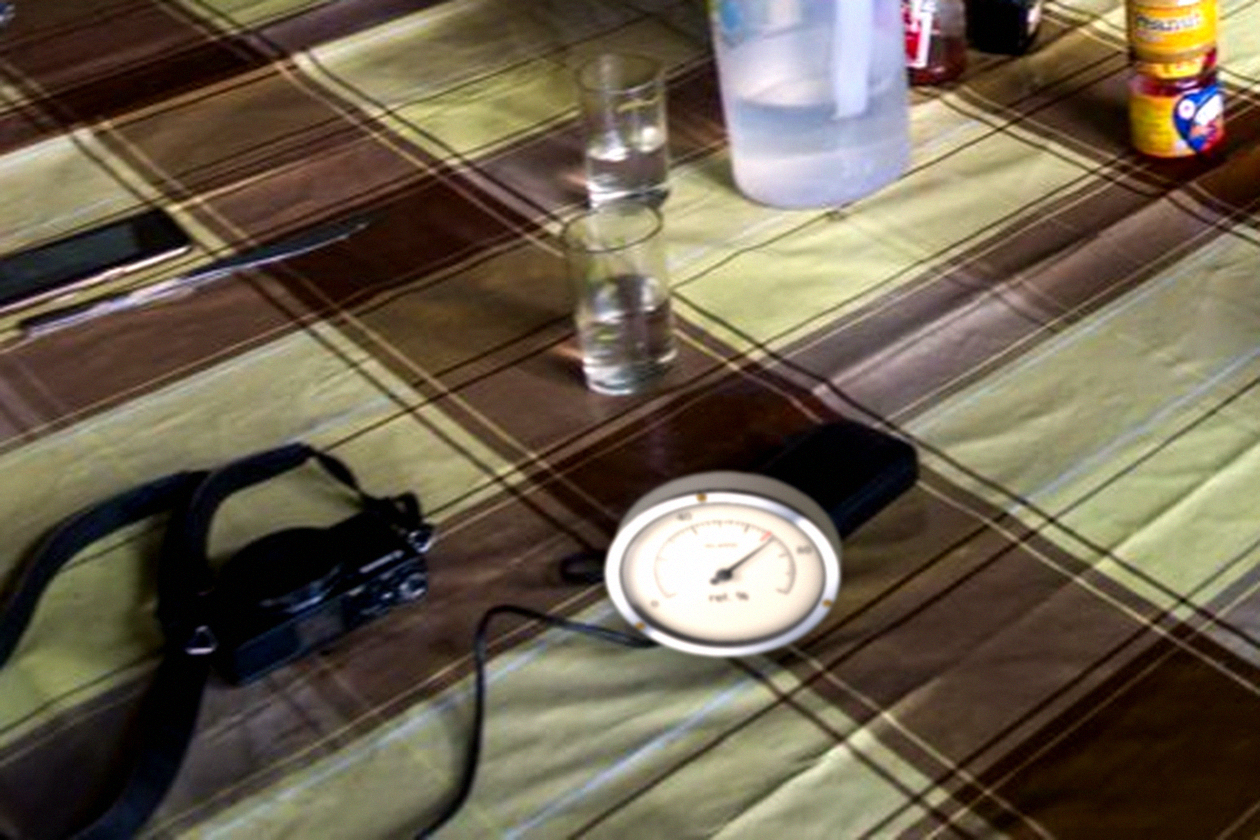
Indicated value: 70 %
